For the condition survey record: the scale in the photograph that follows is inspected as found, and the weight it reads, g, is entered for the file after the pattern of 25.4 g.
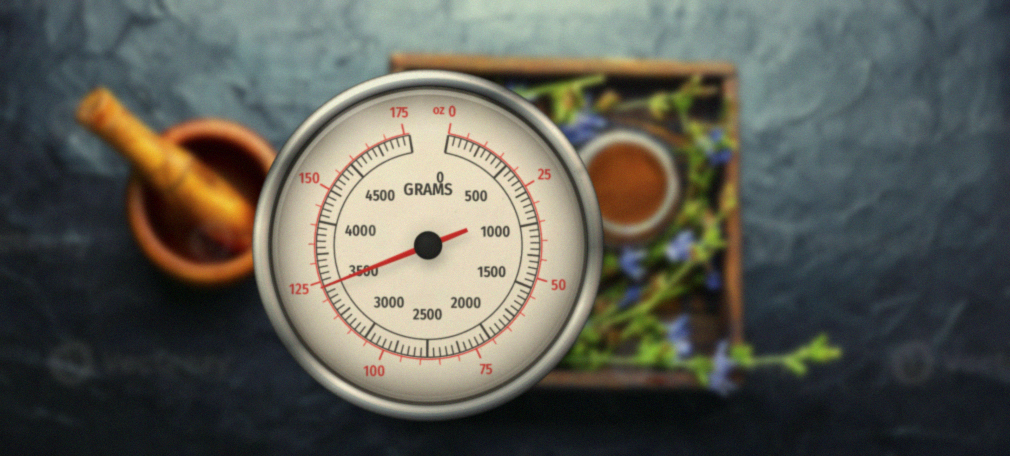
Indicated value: 3500 g
